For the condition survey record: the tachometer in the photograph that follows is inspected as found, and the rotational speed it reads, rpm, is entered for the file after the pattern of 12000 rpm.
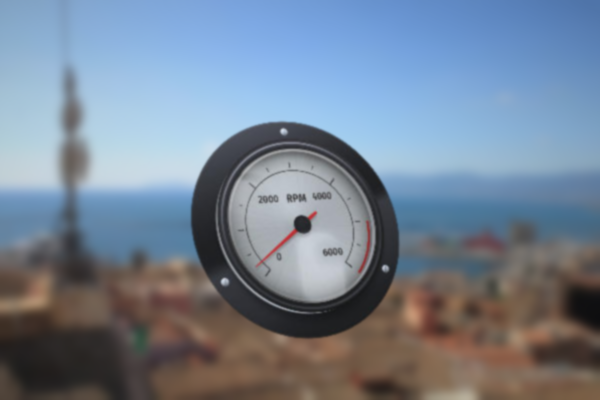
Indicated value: 250 rpm
